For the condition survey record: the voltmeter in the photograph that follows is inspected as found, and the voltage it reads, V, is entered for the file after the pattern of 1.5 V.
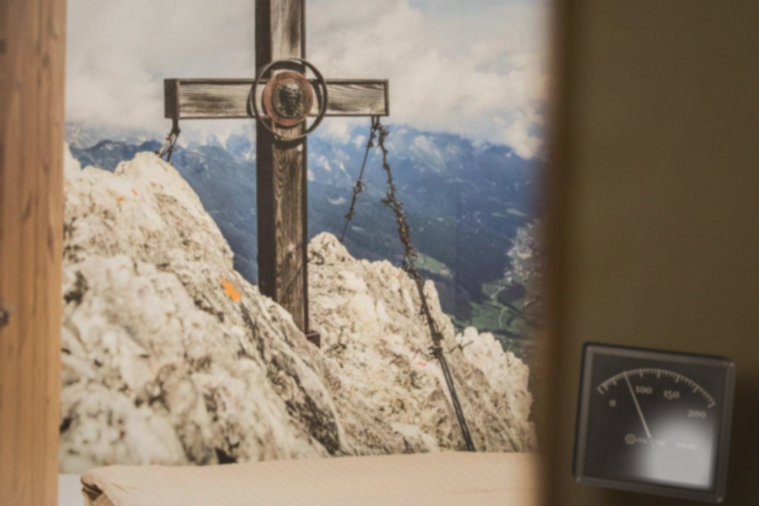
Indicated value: 75 V
